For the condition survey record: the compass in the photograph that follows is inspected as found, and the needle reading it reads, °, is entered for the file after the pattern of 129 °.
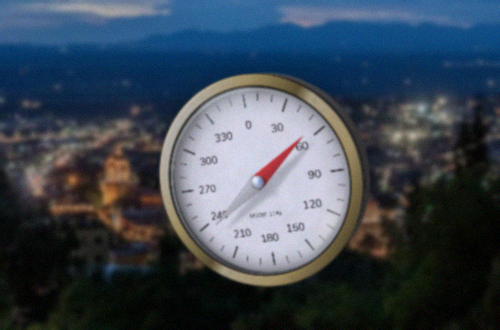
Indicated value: 55 °
